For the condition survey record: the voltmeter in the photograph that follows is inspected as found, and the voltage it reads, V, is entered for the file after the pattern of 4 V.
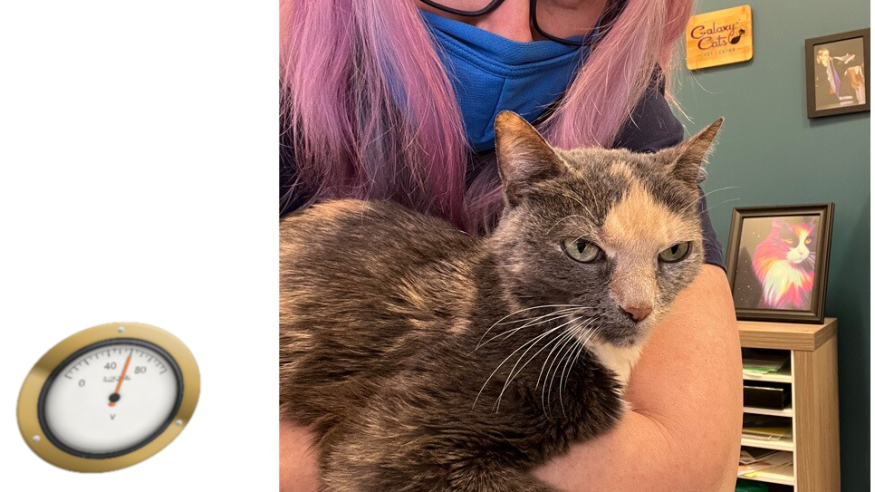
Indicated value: 60 V
